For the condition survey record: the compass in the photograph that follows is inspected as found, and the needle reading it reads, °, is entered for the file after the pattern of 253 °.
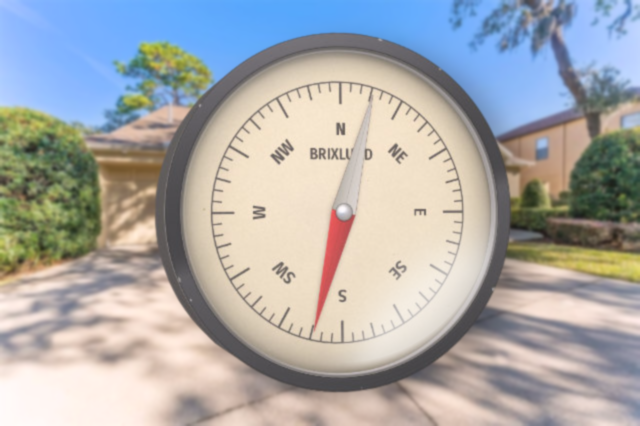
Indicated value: 195 °
